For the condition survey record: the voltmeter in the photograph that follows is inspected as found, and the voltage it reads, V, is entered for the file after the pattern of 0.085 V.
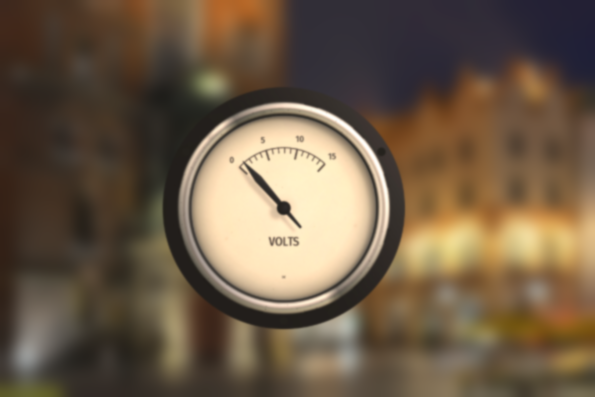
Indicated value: 1 V
